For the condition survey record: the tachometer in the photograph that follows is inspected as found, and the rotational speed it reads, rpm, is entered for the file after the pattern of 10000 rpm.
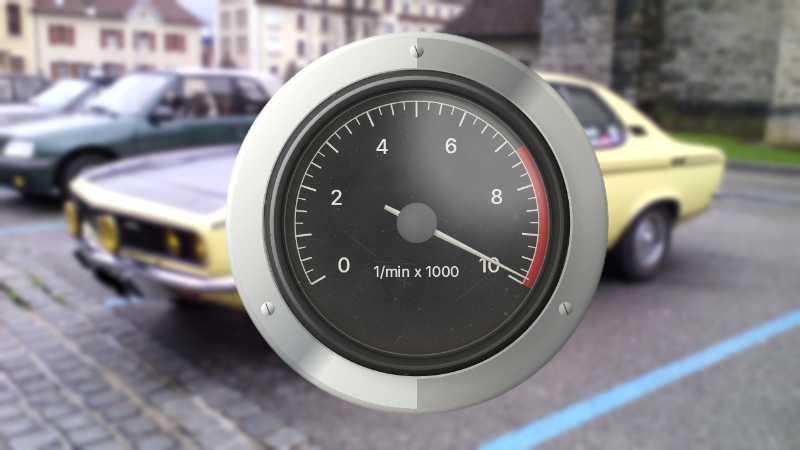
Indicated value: 9875 rpm
